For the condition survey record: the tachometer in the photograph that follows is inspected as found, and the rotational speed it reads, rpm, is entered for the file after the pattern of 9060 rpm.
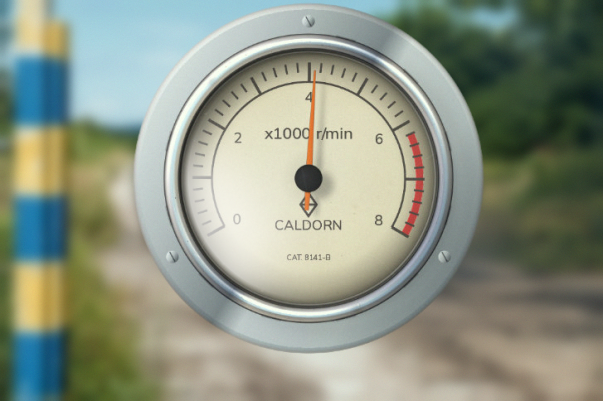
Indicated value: 4100 rpm
